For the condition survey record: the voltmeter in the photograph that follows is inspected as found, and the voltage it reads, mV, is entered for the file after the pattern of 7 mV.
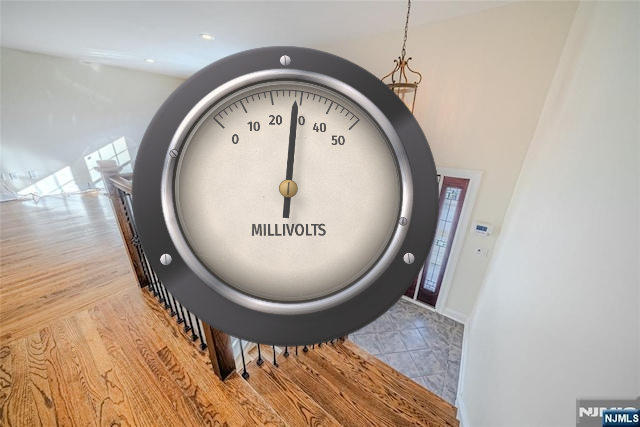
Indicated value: 28 mV
